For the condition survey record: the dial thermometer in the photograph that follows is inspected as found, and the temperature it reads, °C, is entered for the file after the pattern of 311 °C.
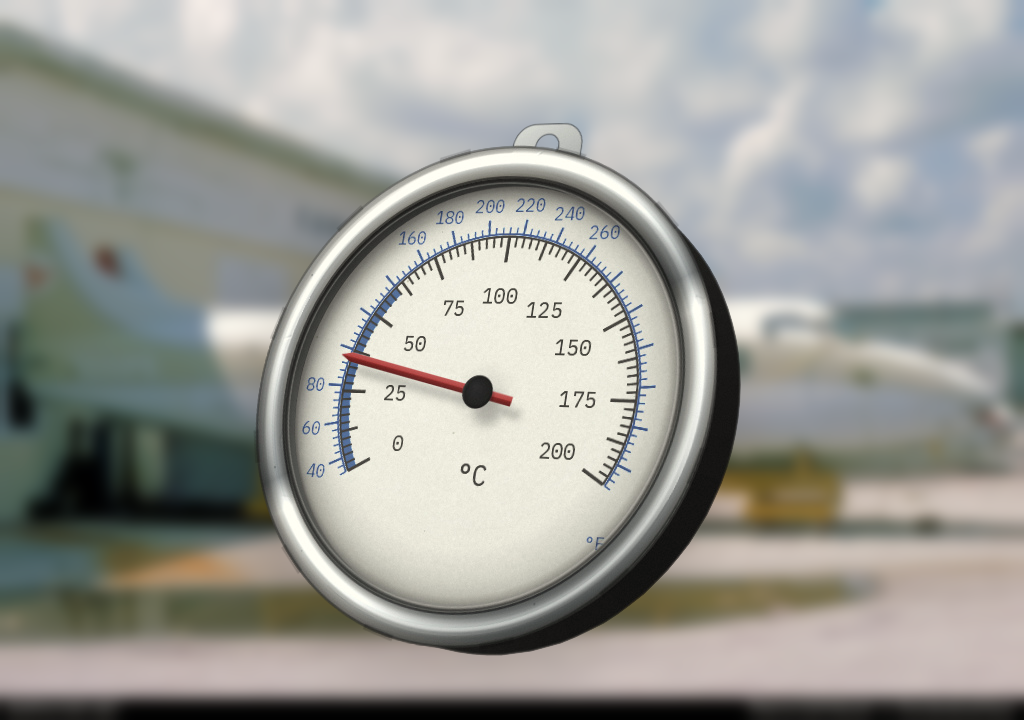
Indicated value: 35 °C
